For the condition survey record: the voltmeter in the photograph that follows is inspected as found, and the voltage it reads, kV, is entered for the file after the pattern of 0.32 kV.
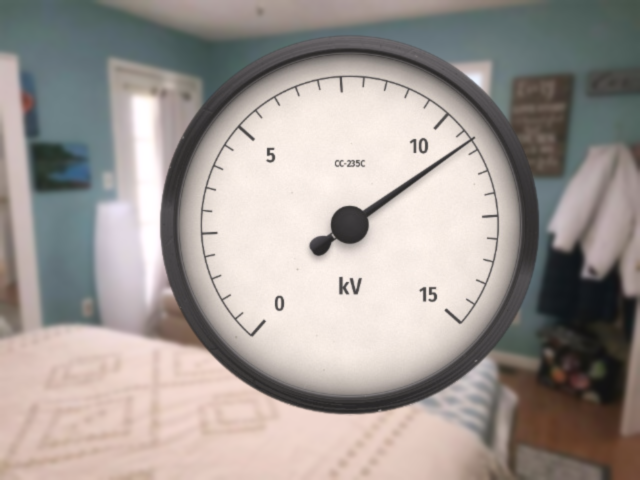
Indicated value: 10.75 kV
